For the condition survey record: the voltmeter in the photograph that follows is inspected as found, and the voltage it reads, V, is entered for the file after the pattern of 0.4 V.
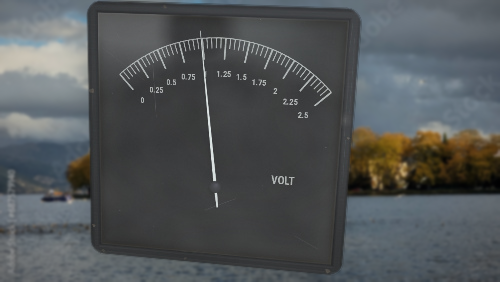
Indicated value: 1 V
